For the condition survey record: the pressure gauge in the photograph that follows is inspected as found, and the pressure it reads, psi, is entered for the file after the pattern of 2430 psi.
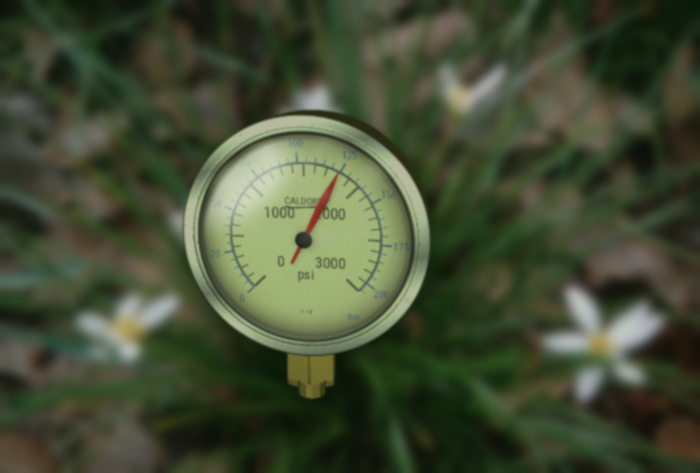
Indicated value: 1800 psi
